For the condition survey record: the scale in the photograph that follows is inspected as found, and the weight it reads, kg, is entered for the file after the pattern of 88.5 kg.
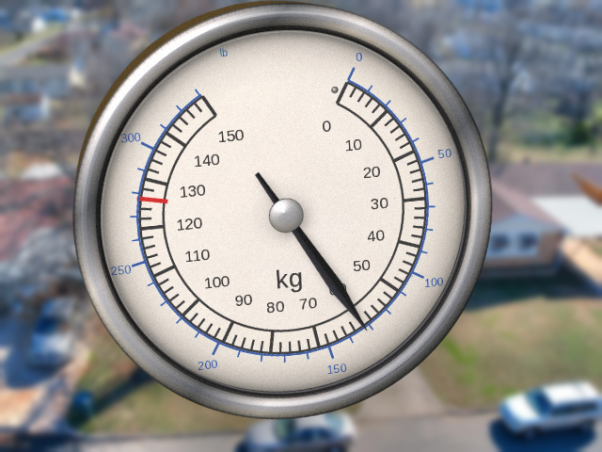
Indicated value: 60 kg
